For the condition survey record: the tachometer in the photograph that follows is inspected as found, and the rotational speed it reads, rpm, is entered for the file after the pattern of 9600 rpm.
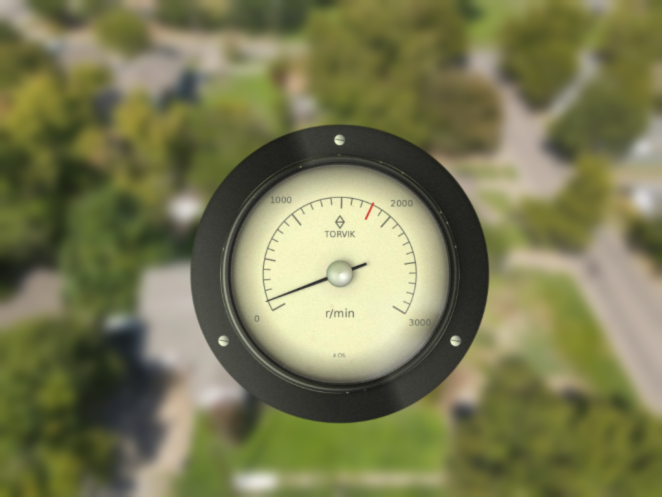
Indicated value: 100 rpm
